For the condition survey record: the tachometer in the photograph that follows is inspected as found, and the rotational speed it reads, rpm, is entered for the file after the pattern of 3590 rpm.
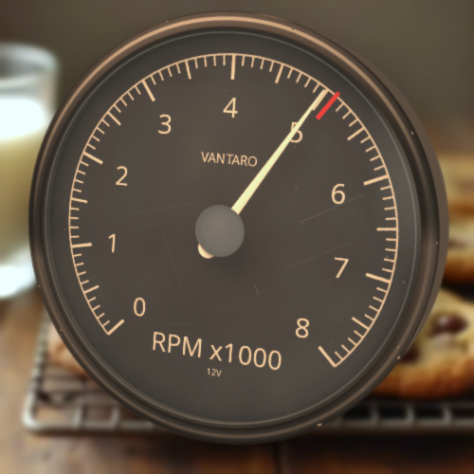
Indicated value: 5000 rpm
